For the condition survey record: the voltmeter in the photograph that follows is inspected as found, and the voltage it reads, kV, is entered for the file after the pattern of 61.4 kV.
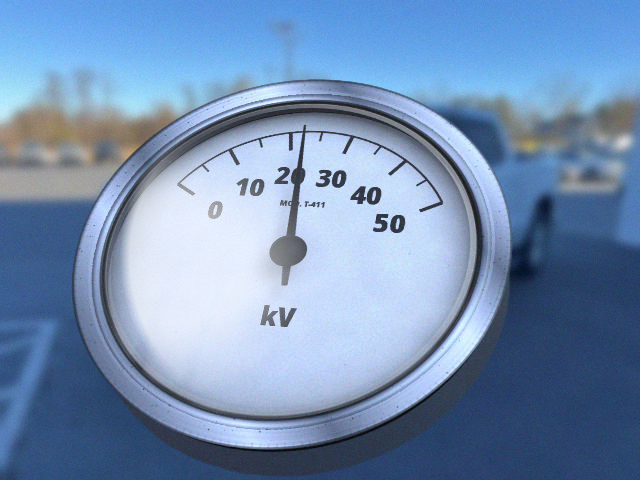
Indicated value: 22.5 kV
